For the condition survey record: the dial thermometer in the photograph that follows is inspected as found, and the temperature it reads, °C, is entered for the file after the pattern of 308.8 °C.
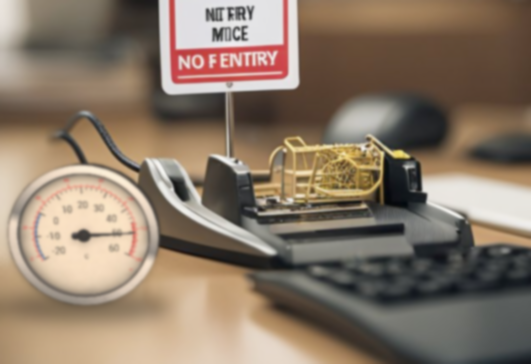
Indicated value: 50 °C
